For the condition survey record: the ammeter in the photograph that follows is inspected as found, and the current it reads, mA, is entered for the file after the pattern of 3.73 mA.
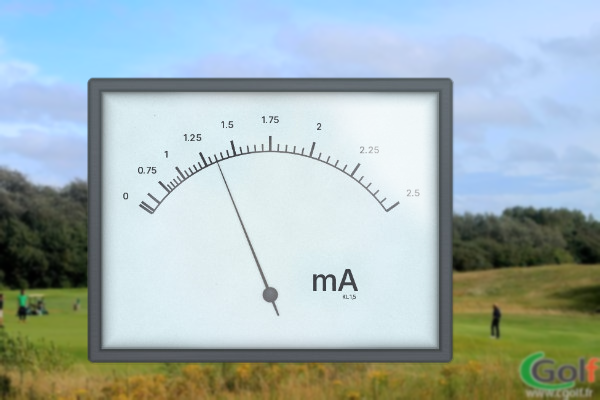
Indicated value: 1.35 mA
